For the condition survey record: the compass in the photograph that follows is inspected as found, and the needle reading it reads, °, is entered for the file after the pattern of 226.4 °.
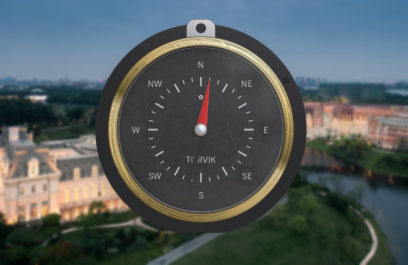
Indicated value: 10 °
